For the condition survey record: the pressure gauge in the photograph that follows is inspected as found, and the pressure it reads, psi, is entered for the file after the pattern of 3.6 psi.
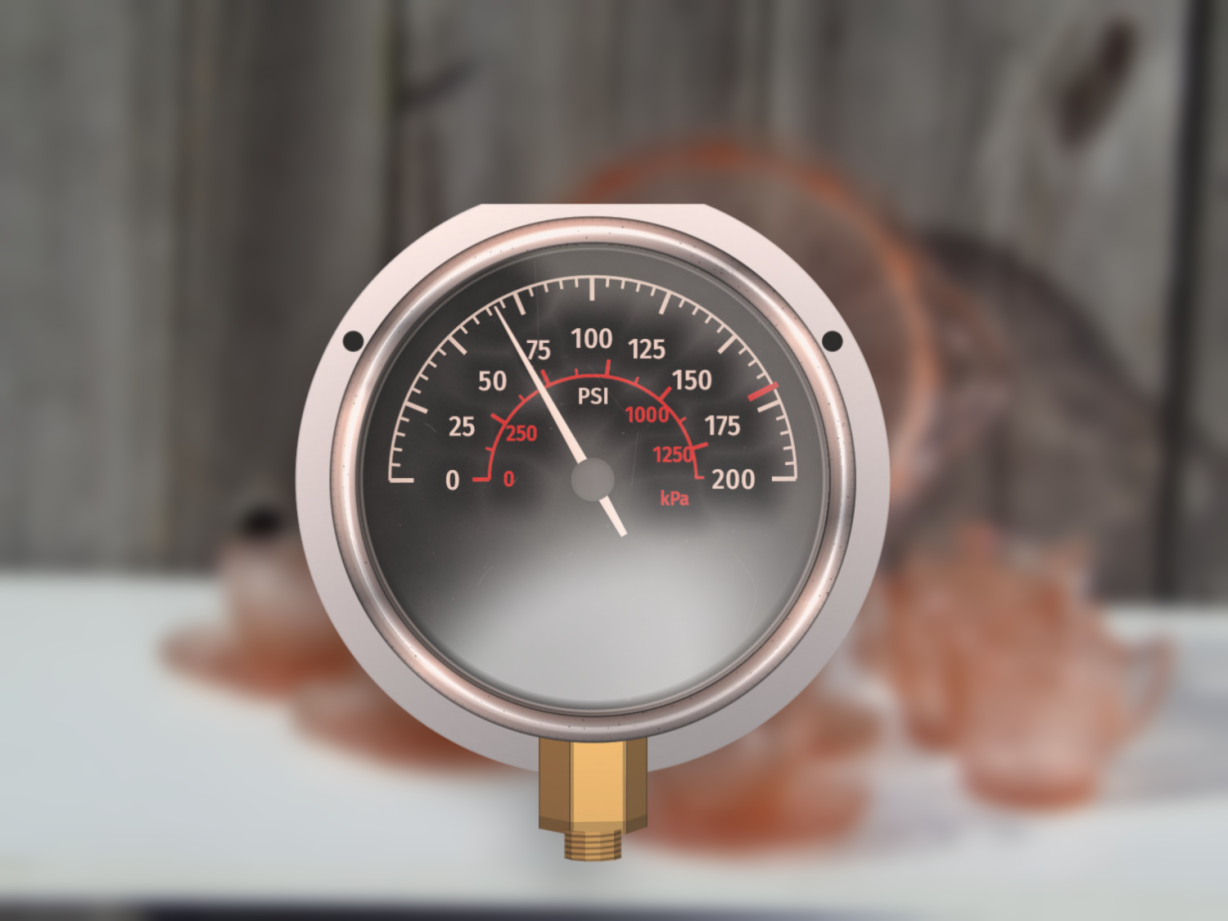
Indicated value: 67.5 psi
